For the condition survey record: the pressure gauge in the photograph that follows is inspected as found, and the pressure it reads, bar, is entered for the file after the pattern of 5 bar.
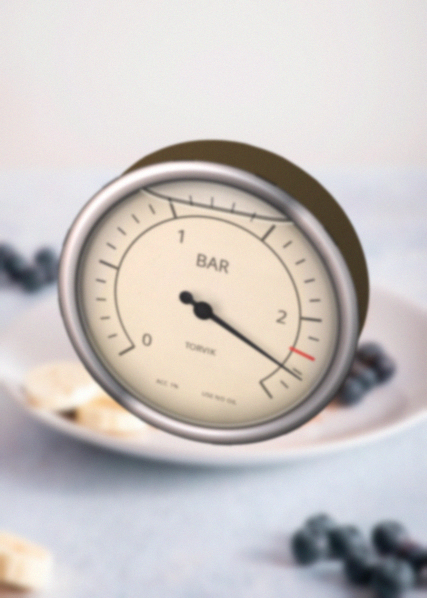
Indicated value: 2.3 bar
